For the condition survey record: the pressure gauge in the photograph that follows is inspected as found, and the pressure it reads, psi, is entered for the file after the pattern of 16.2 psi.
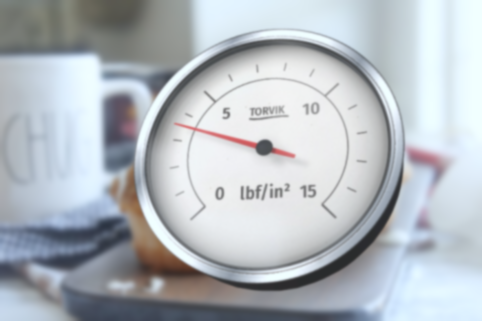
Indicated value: 3.5 psi
